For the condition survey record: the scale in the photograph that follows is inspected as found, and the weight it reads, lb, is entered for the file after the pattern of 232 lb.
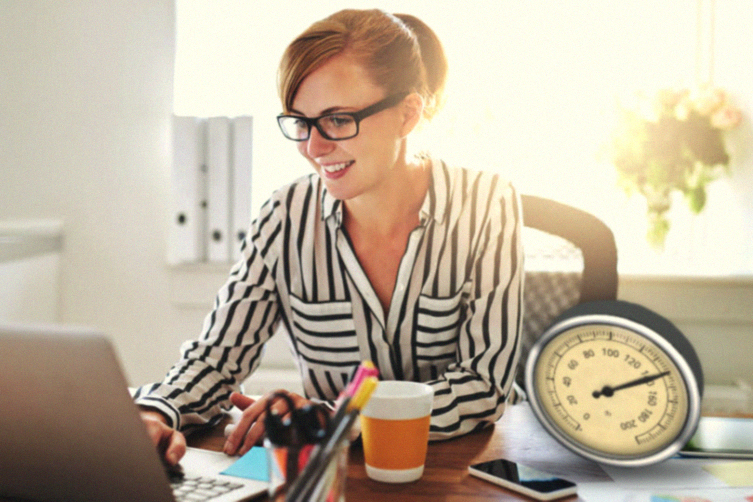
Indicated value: 140 lb
